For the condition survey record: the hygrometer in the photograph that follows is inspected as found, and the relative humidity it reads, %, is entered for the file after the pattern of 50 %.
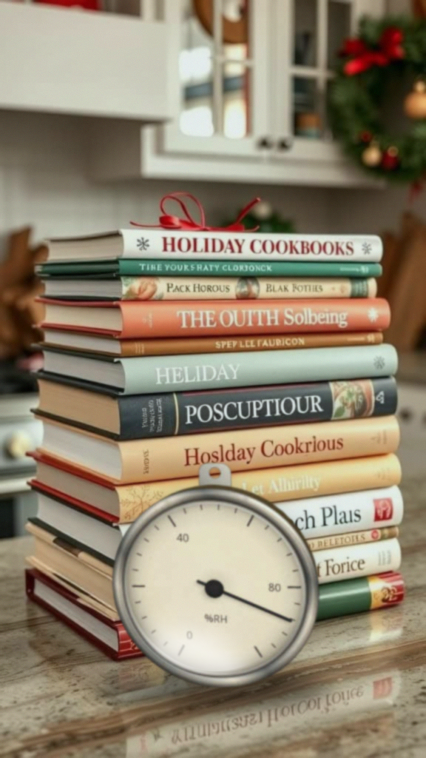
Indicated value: 88 %
